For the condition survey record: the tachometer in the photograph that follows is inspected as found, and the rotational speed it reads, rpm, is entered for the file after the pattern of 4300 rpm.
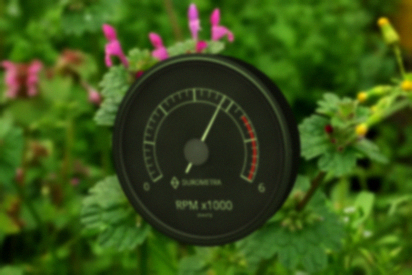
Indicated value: 3800 rpm
